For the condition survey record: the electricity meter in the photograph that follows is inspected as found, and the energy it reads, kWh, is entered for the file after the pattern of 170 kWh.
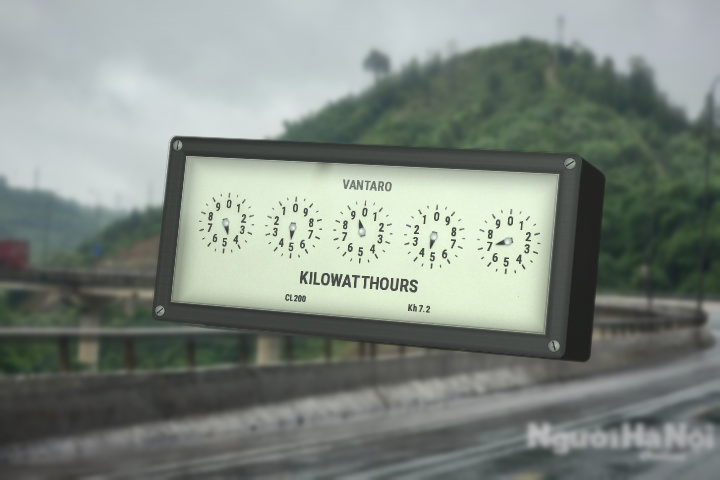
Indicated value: 44947 kWh
